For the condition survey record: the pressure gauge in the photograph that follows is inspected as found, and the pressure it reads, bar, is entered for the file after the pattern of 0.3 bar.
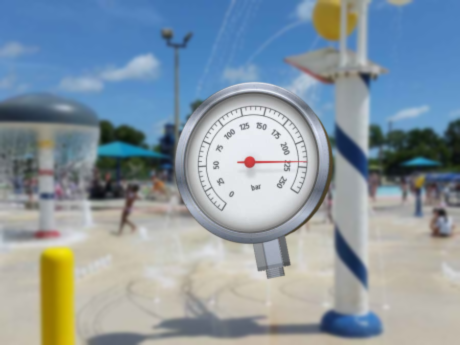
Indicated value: 220 bar
